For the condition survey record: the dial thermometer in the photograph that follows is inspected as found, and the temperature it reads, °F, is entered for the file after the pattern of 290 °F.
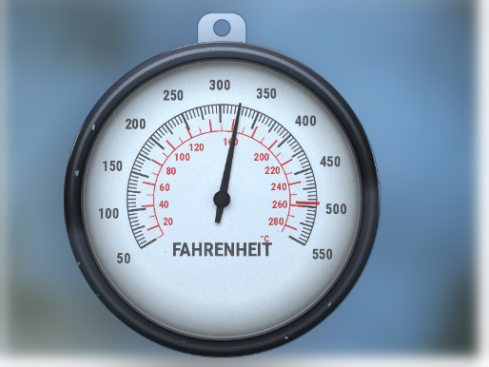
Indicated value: 325 °F
